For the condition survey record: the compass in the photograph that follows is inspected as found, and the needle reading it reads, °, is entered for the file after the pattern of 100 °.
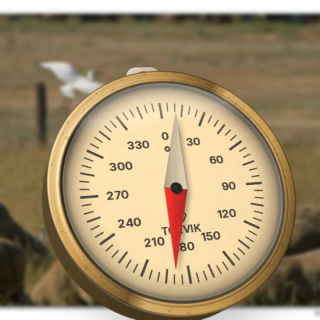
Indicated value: 190 °
